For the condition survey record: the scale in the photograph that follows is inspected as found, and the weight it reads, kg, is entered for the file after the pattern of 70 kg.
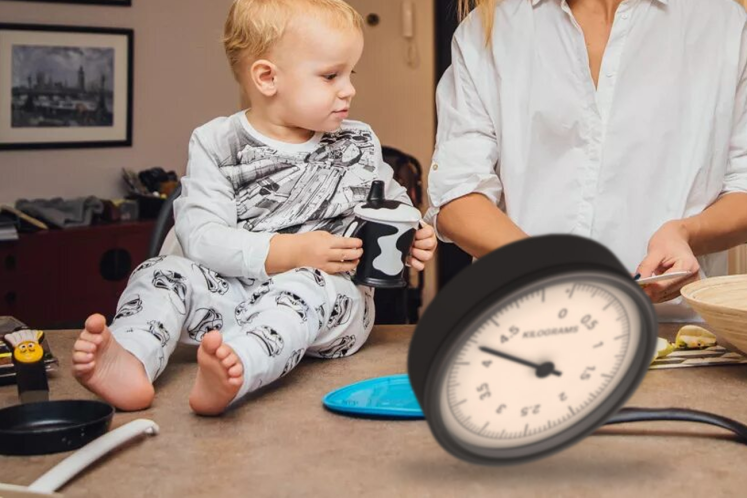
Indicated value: 4.25 kg
